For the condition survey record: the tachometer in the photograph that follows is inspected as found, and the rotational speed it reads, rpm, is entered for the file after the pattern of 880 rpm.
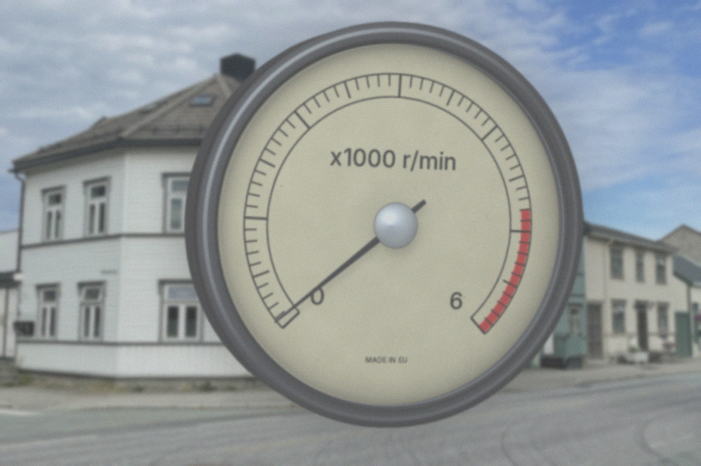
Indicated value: 100 rpm
